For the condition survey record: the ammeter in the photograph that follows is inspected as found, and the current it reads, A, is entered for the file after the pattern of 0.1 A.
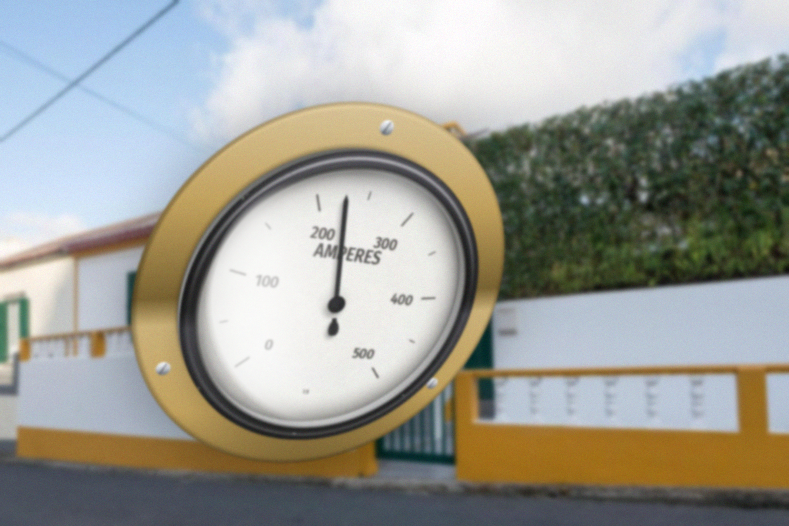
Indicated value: 225 A
